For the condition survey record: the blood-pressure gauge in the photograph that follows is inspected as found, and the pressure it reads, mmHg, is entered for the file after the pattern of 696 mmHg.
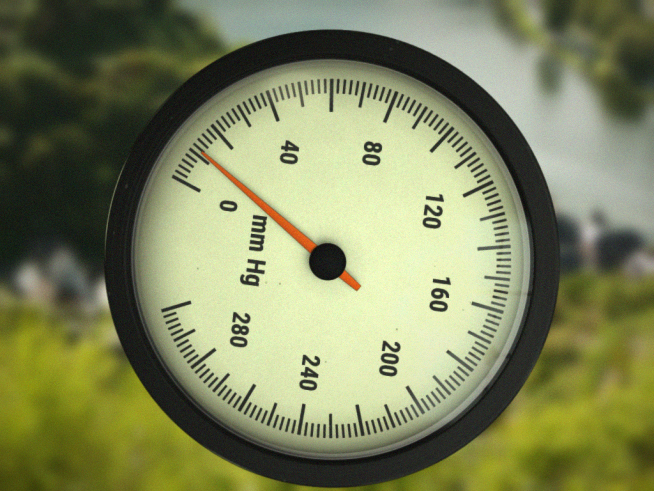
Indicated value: 12 mmHg
